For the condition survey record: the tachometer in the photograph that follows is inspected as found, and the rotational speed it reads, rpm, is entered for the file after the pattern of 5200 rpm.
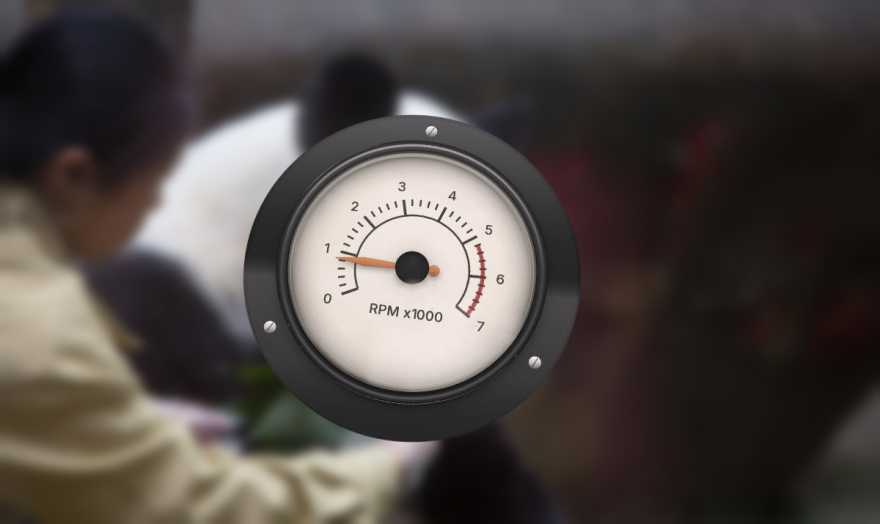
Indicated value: 800 rpm
